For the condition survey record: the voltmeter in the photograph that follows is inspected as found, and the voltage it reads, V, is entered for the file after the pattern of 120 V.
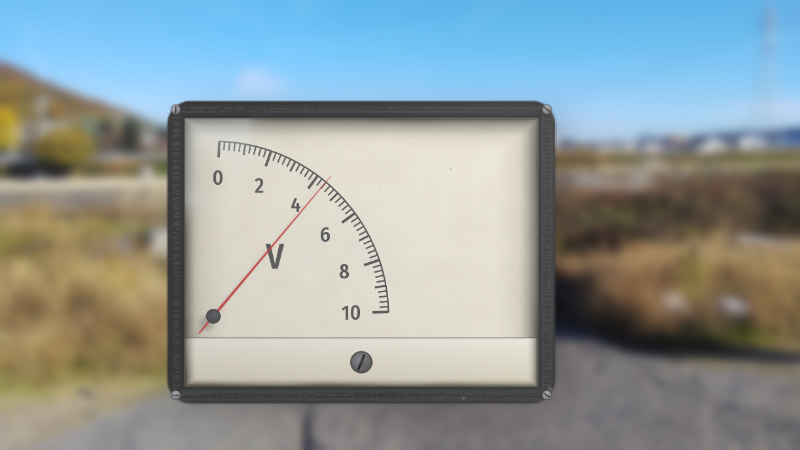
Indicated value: 4.4 V
